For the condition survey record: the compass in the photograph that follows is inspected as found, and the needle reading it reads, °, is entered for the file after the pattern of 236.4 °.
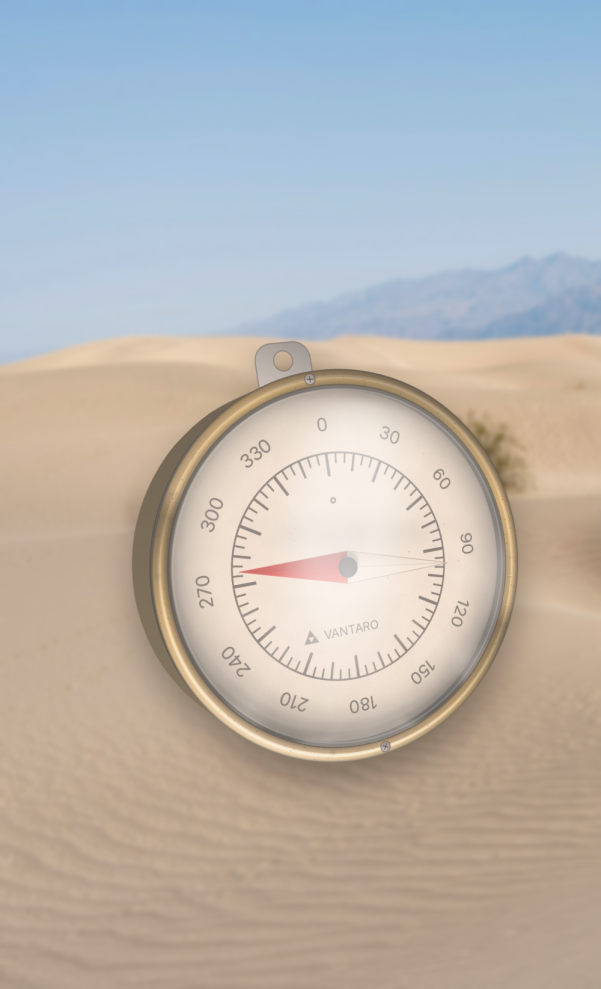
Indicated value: 277.5 °
